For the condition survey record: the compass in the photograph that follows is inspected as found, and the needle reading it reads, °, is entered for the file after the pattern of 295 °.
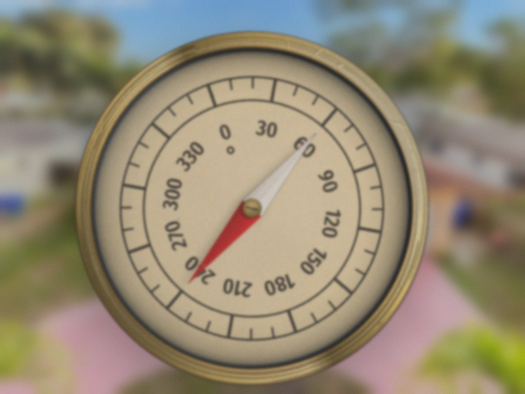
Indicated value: 240 °
